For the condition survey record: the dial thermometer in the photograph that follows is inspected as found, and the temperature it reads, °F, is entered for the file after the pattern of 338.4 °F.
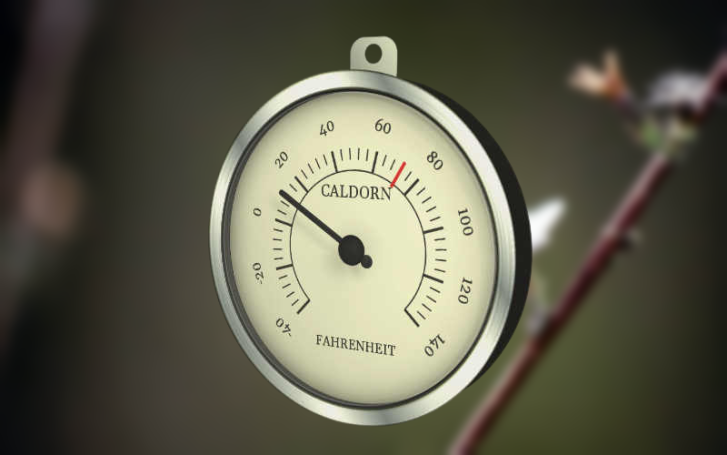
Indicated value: 12 °F
